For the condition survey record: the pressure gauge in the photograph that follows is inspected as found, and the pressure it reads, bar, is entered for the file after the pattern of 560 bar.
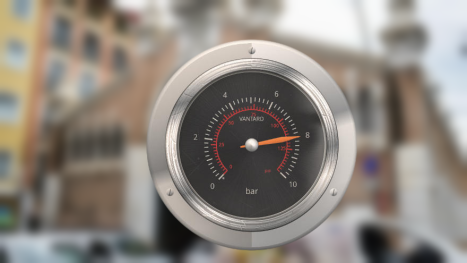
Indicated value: 8 bar
